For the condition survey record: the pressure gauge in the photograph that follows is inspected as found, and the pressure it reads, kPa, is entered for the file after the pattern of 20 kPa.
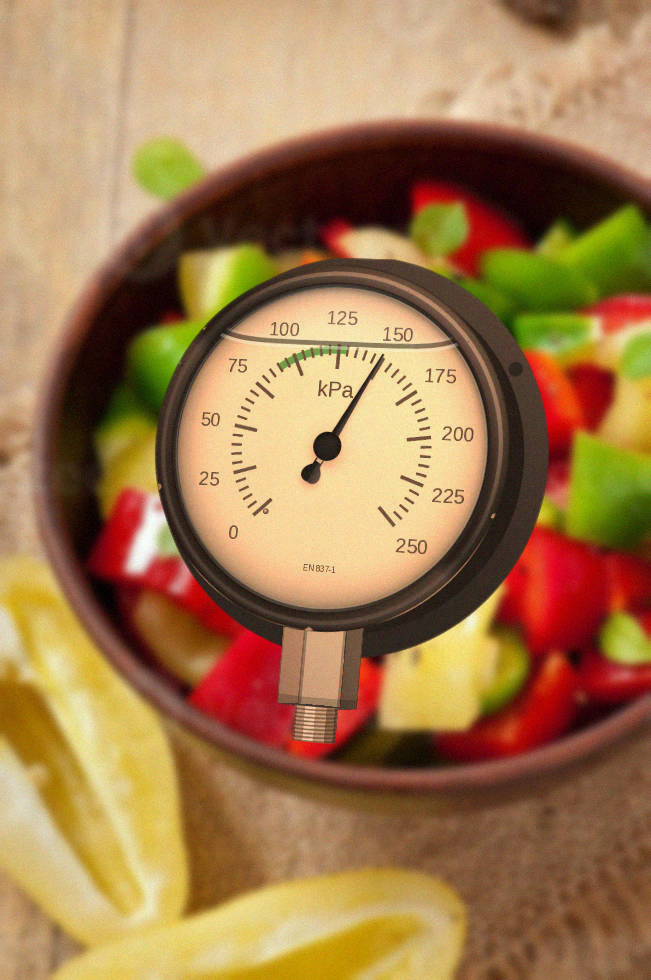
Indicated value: 150 kPa
